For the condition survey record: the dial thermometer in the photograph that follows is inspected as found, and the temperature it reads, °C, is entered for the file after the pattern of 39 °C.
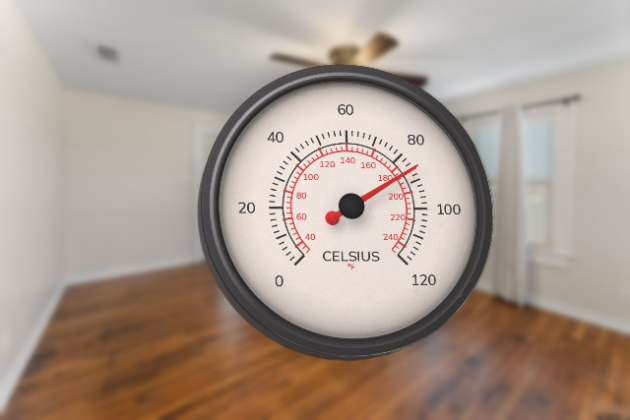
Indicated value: 86 °C
